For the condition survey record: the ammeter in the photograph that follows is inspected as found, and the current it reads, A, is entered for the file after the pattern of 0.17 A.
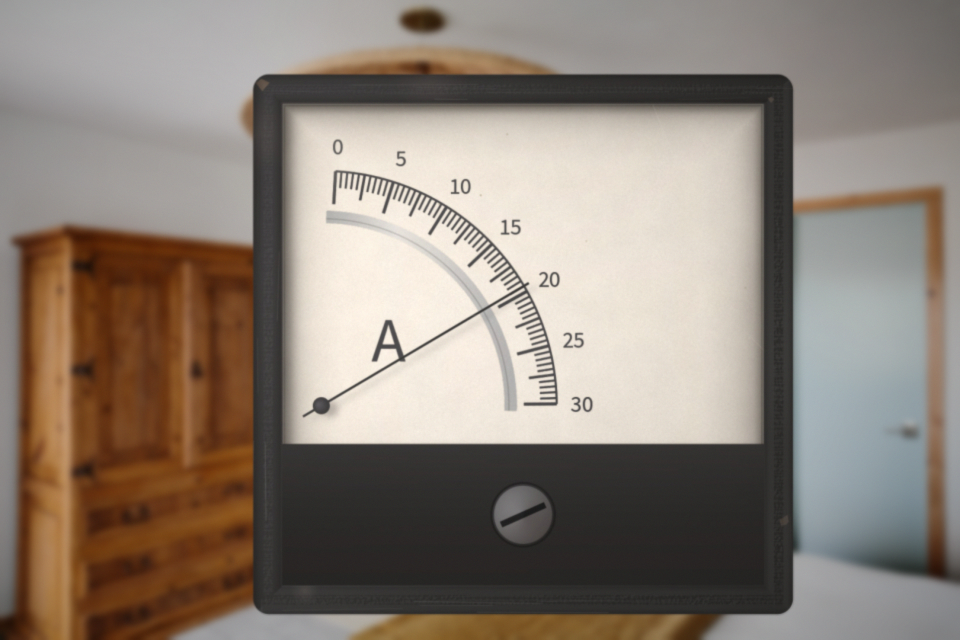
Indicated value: 19.5 A
